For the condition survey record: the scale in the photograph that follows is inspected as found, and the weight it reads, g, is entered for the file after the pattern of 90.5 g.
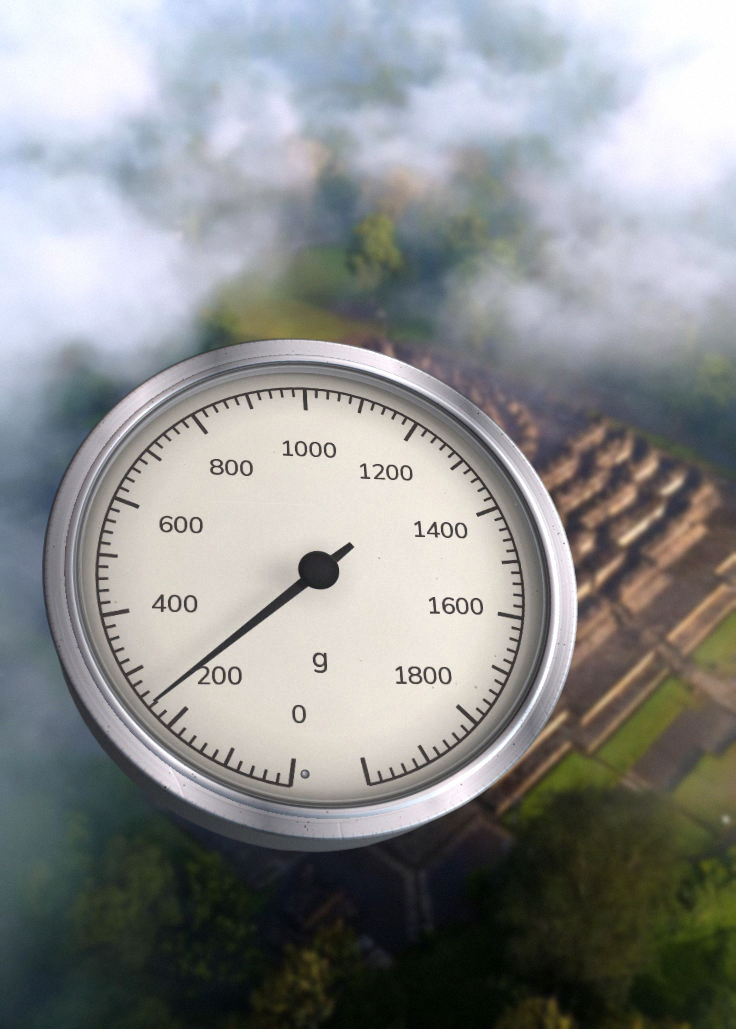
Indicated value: 240 g
